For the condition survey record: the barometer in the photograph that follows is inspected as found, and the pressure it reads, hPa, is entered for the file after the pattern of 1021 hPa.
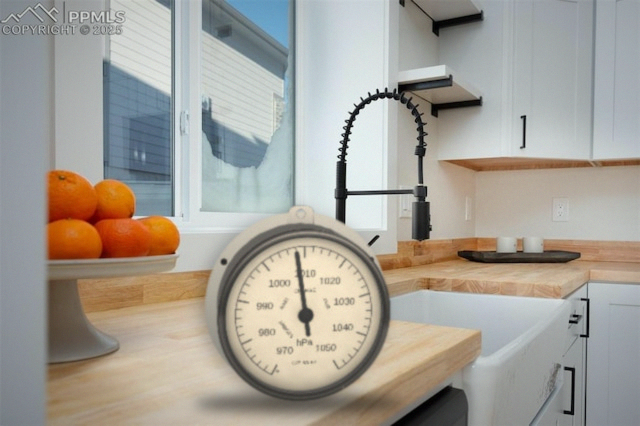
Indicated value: 1008 hPa
